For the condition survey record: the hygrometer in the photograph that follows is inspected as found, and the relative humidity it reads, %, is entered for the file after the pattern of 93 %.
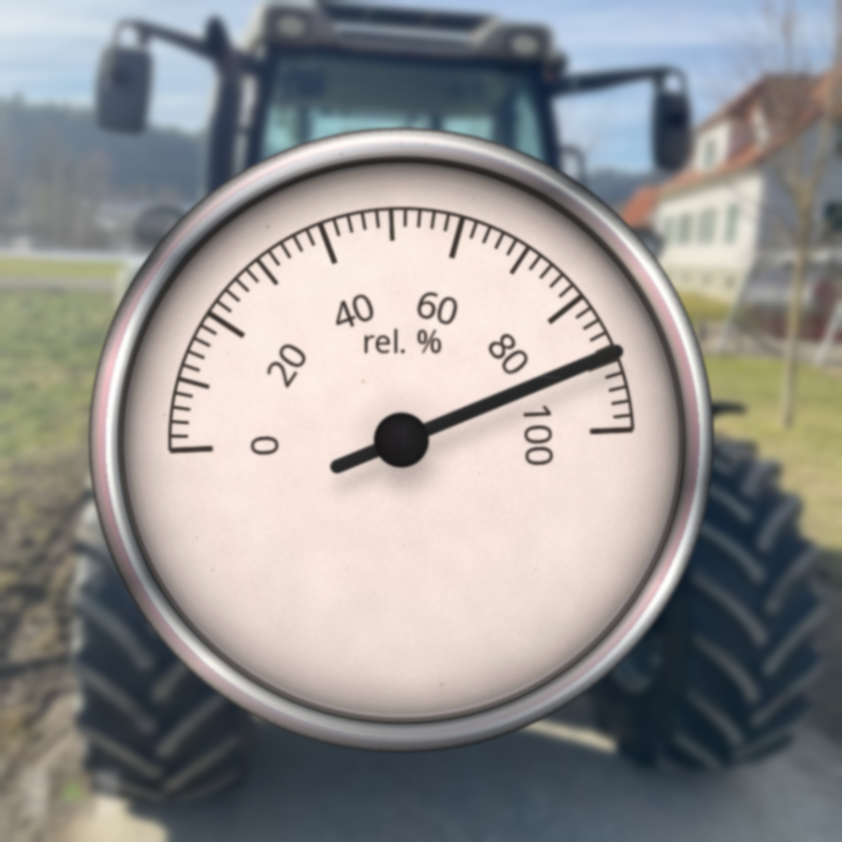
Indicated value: 89 %
